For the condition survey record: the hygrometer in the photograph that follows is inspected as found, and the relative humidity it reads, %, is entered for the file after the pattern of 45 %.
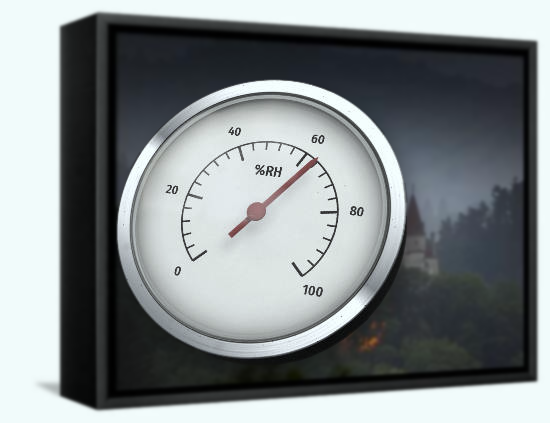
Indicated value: 64 %
